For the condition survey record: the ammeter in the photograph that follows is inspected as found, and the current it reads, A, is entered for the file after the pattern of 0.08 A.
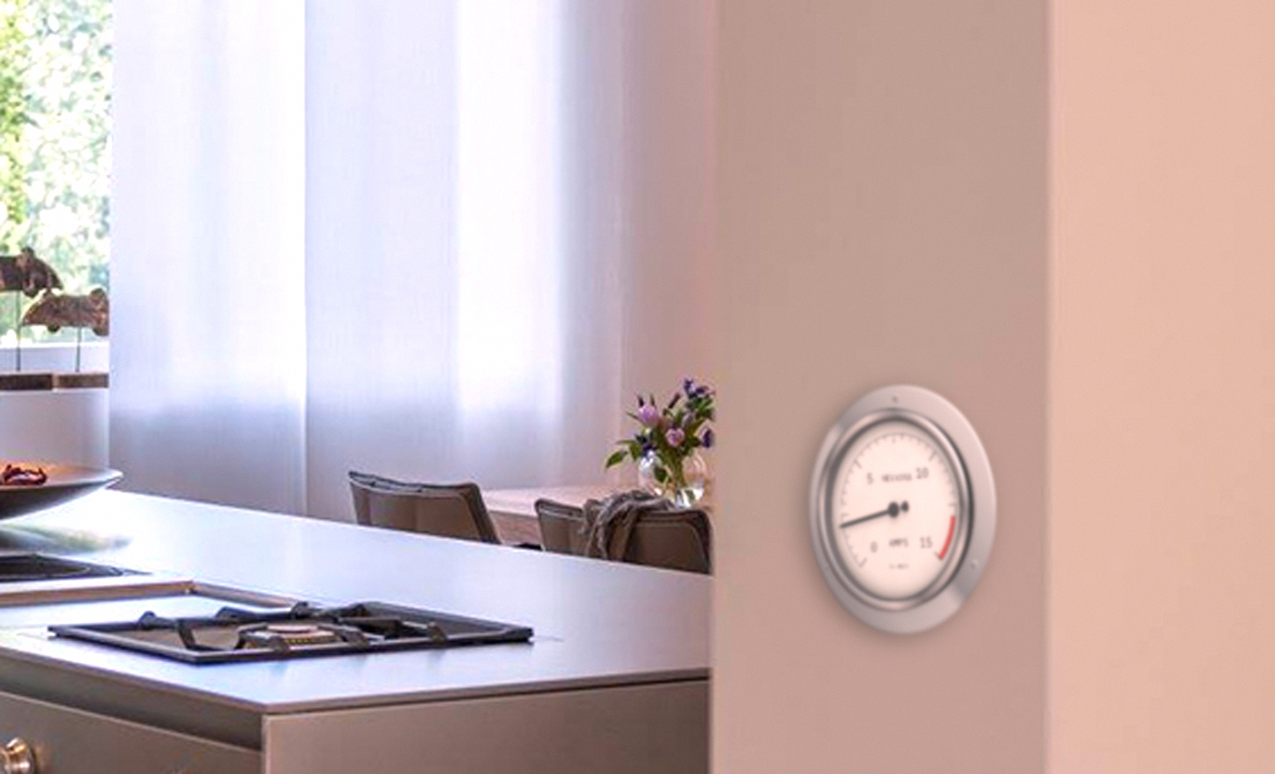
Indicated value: 2 A
